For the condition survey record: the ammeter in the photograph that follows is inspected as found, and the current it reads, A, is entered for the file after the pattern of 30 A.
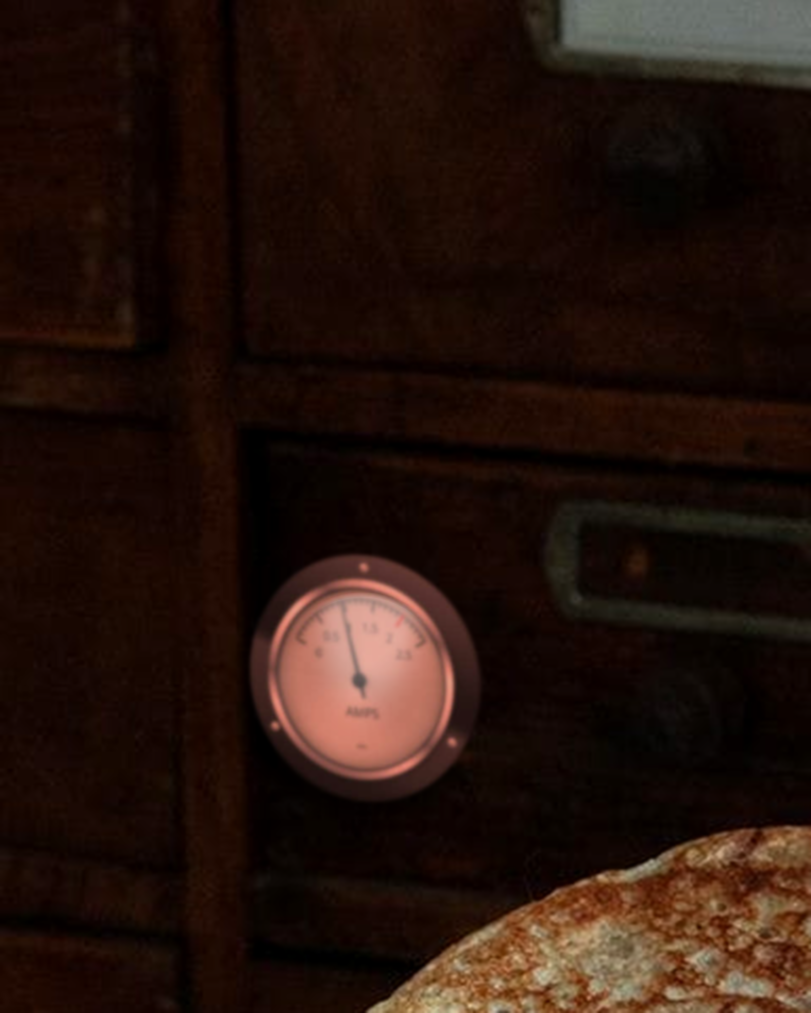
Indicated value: 1 A
